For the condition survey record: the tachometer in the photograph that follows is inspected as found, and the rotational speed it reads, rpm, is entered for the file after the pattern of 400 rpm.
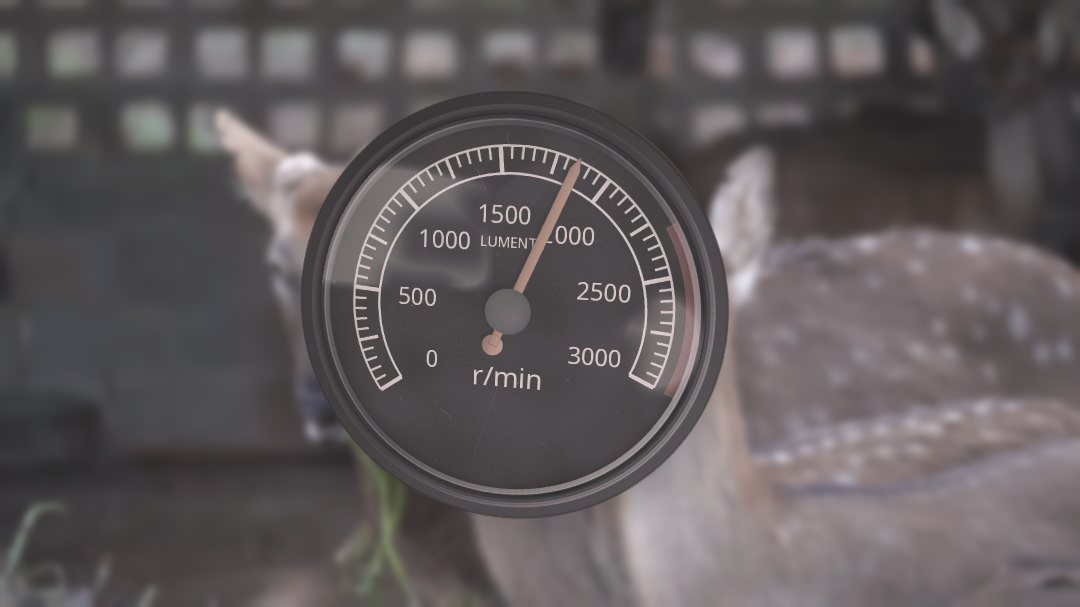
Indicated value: 1850 rpm
